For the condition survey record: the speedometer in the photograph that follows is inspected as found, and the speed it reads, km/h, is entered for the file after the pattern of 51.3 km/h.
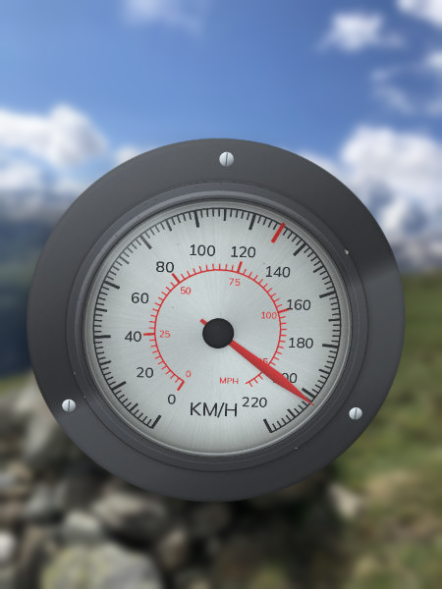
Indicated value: 202 km/h
